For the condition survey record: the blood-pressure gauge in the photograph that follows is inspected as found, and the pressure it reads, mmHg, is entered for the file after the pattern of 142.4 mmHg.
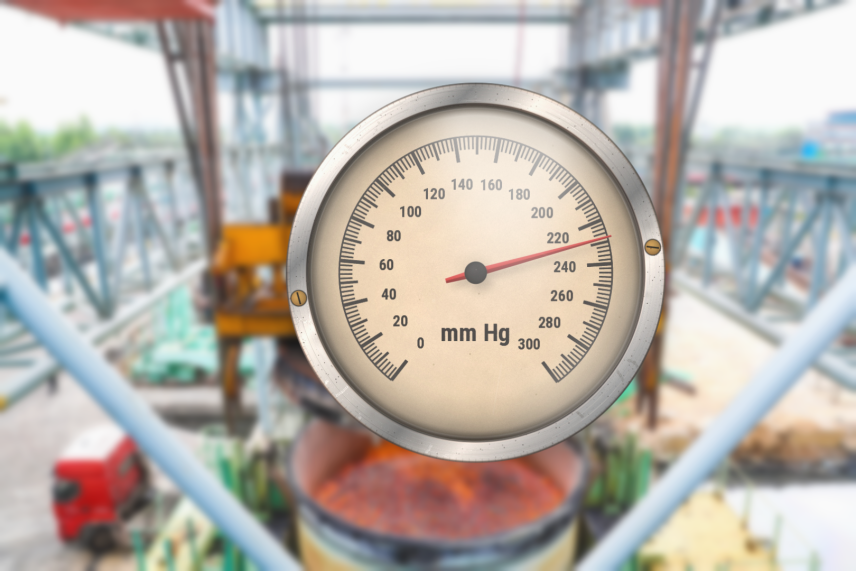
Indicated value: 228 mmHg
